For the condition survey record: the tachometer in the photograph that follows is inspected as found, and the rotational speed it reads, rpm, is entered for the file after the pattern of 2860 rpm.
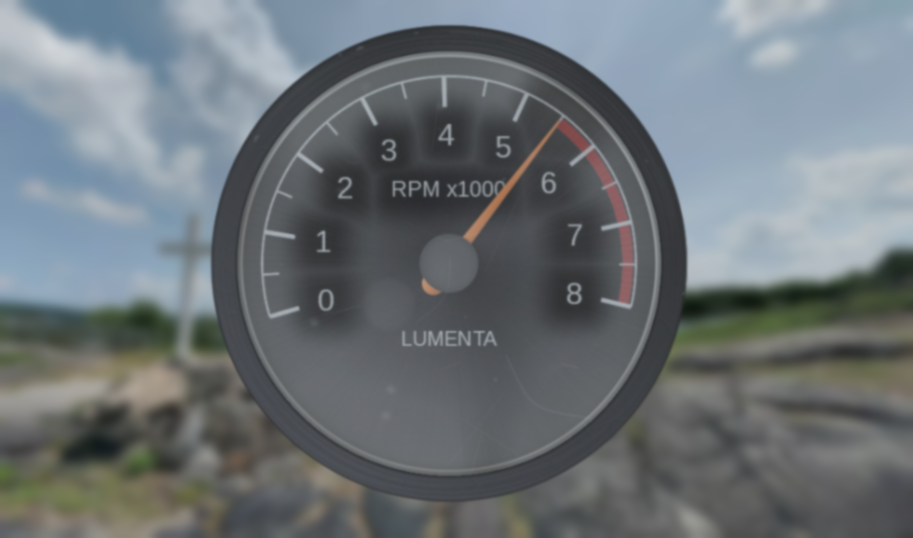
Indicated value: 5500 rpm
